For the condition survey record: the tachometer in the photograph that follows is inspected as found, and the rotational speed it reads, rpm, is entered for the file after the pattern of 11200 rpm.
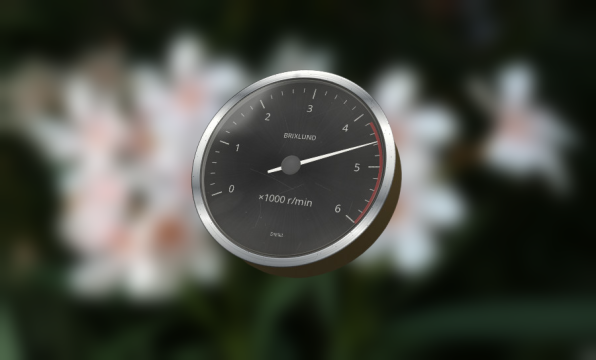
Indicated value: 4600 rpm
